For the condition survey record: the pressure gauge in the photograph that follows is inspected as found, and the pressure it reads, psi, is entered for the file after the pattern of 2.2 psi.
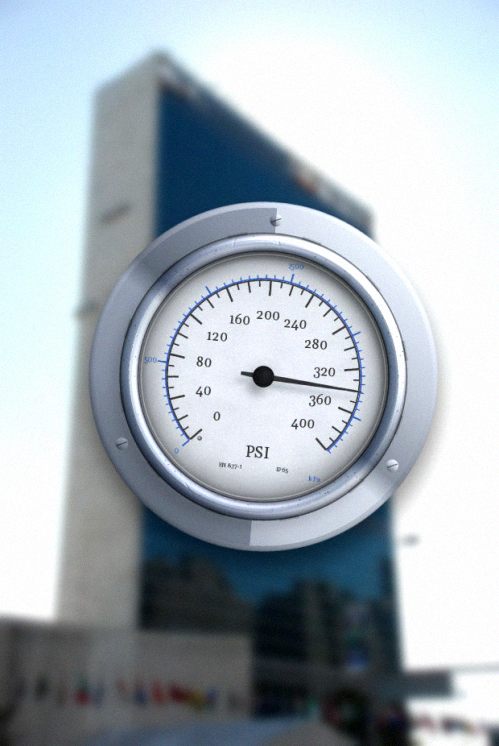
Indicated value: 340 psi
